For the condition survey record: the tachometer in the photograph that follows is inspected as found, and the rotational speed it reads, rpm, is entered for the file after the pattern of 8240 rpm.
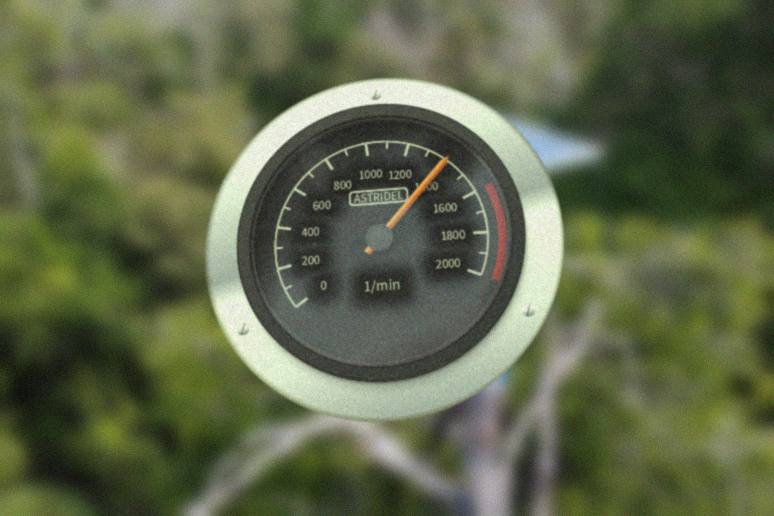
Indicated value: 1400 rpm
